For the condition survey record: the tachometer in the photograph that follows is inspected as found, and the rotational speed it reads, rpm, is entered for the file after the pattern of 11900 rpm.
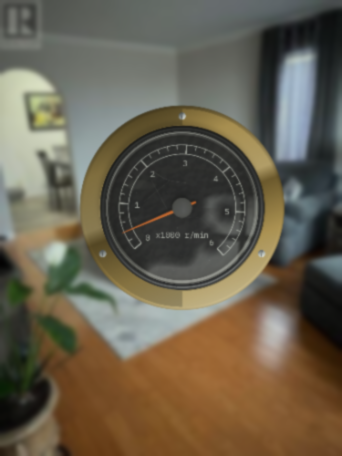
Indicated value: 400 rpm
